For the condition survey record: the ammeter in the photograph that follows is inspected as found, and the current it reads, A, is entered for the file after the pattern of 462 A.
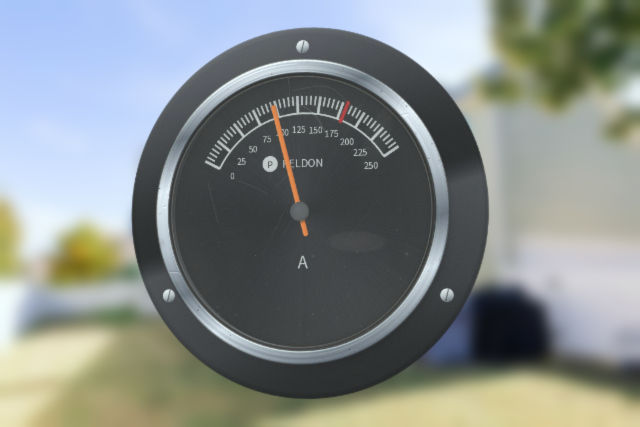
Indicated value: 100 A
